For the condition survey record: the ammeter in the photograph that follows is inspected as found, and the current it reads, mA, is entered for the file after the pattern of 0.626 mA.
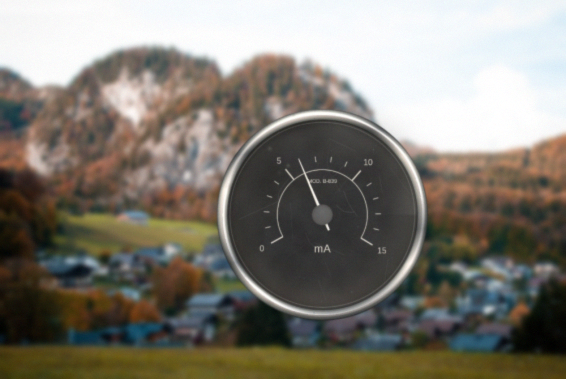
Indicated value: 6 mA
